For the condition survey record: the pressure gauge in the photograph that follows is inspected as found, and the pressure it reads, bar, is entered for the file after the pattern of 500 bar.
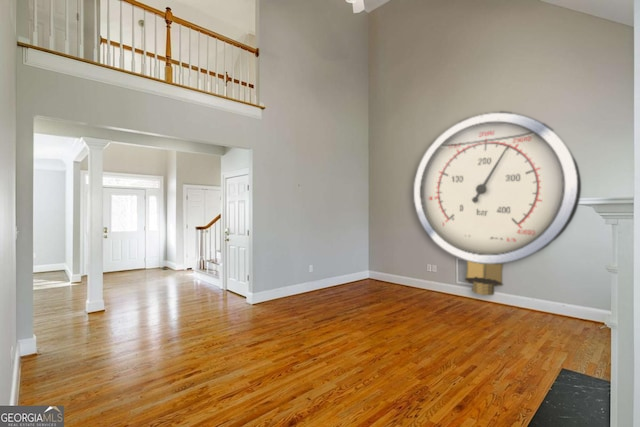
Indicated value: 240 bar
